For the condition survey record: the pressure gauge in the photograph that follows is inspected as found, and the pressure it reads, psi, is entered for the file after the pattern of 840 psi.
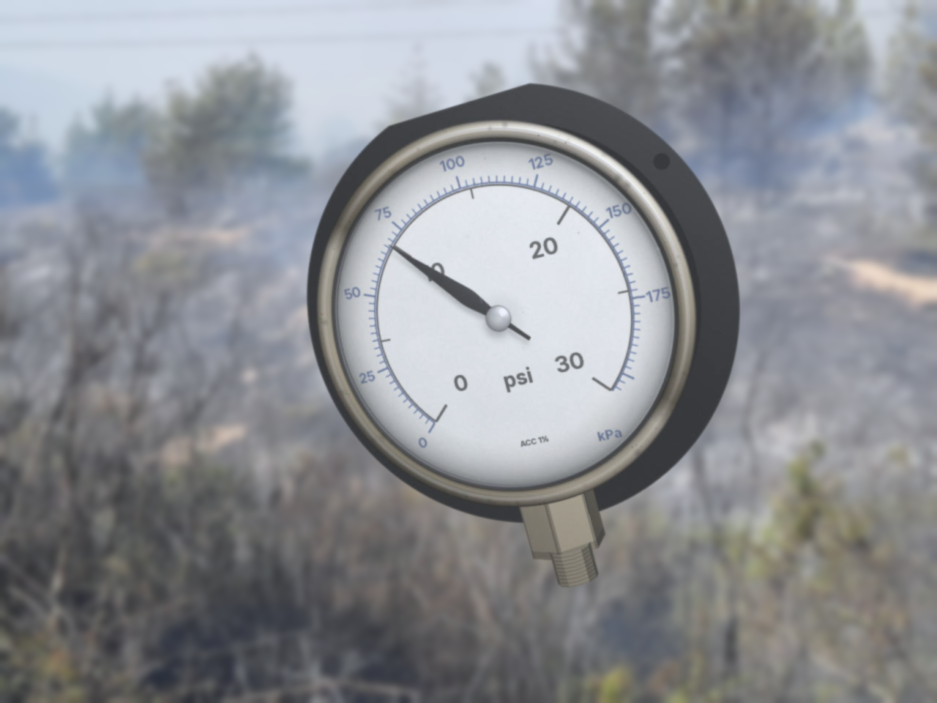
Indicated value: 10 psi
